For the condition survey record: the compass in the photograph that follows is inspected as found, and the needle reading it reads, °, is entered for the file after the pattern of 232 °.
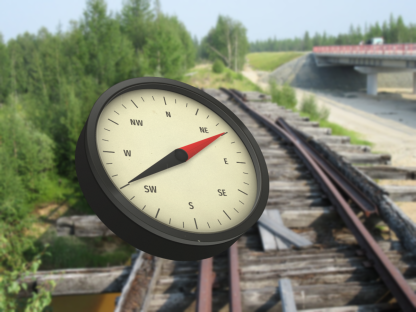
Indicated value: 60 °
